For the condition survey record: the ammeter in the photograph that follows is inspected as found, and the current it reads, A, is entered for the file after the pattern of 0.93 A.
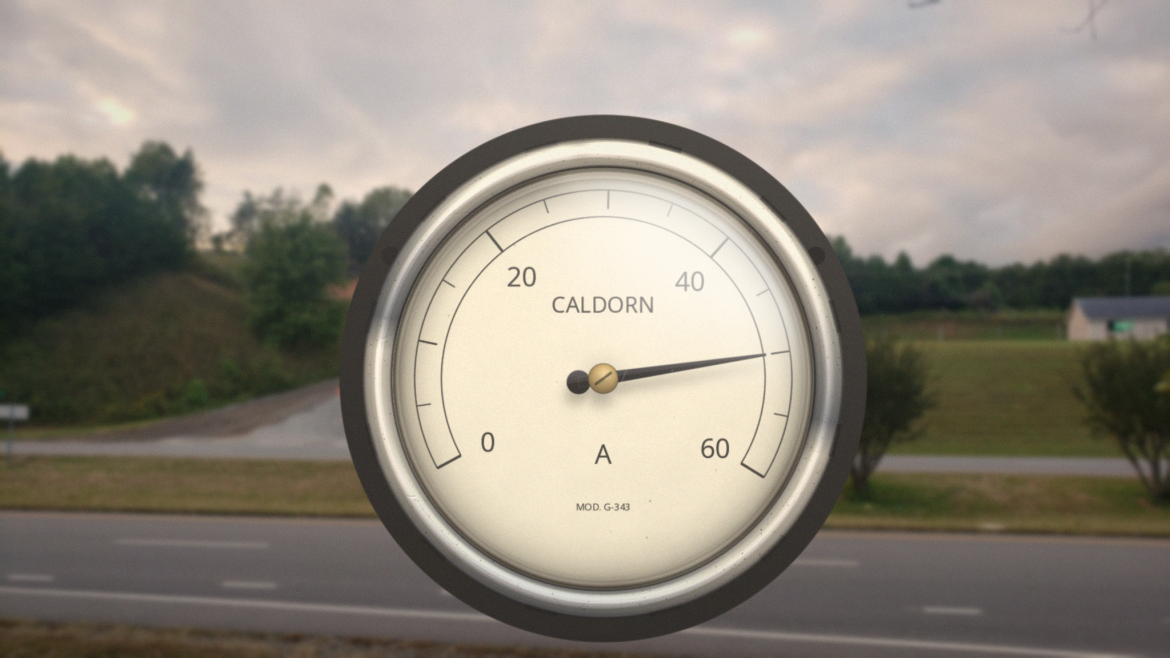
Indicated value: 50 A
